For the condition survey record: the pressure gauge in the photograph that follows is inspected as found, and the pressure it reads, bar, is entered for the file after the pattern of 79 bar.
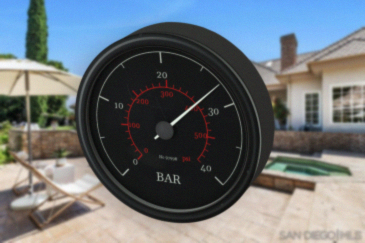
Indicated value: 27.5 bar
